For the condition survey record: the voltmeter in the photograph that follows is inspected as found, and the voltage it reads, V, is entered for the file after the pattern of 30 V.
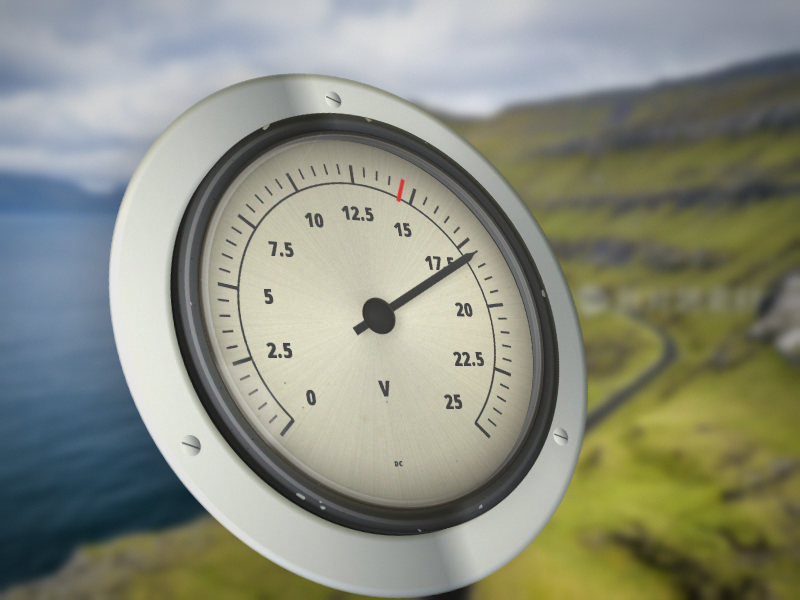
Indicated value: 18 V
